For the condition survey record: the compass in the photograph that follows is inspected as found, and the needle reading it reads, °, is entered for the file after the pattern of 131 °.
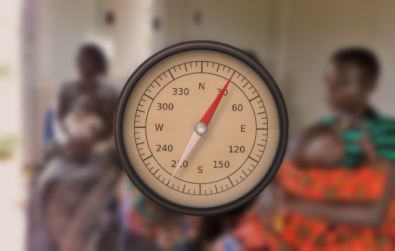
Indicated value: 30 °
